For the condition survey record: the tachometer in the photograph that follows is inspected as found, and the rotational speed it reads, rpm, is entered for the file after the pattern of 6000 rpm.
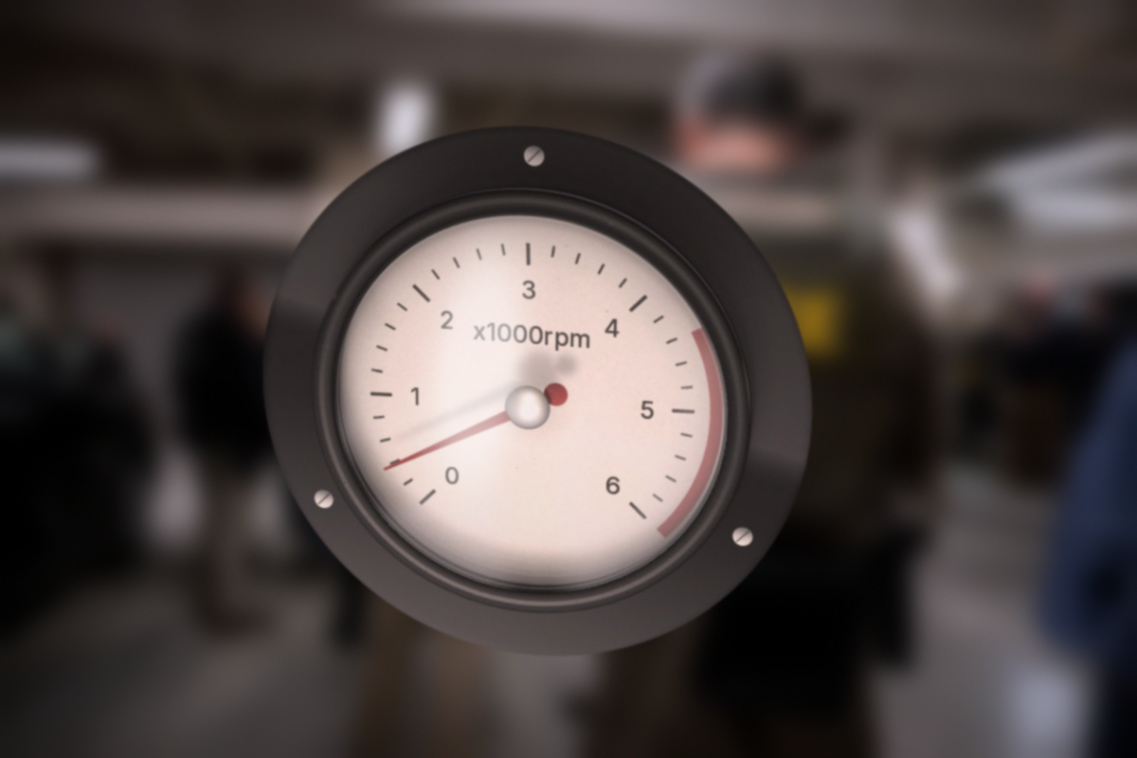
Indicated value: 400 rpm
